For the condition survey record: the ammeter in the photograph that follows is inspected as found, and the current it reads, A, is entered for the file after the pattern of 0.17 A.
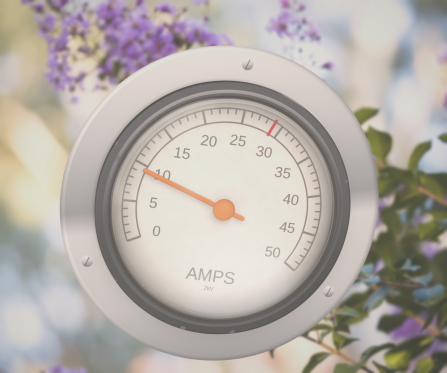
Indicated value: 9.5 A
